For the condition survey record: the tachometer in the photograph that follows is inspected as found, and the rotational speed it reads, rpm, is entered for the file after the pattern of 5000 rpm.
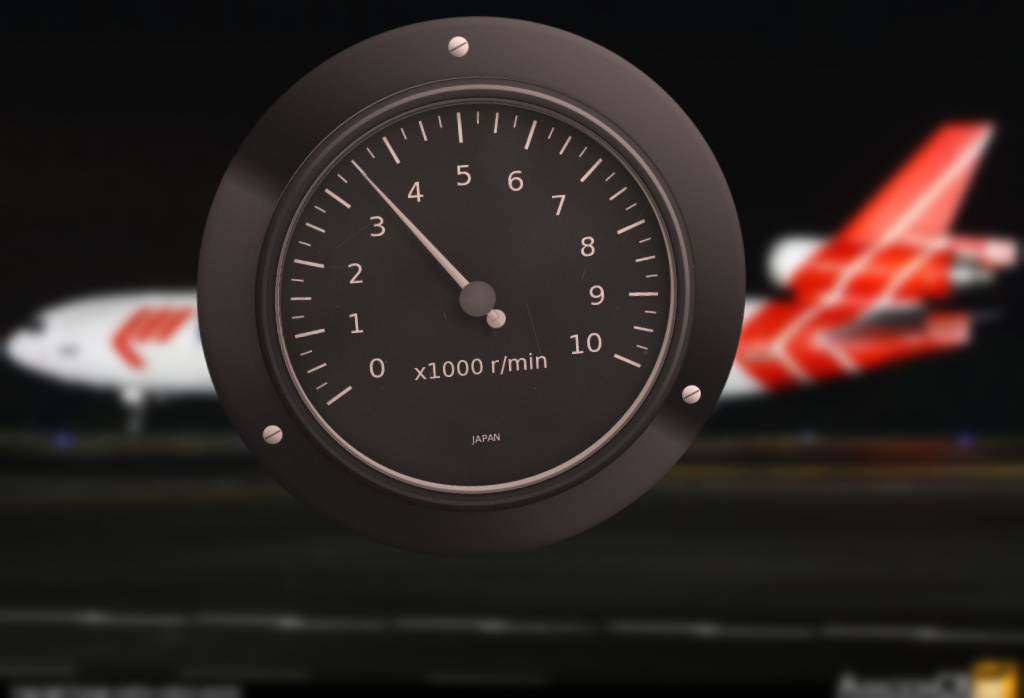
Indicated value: 3500 rpm
